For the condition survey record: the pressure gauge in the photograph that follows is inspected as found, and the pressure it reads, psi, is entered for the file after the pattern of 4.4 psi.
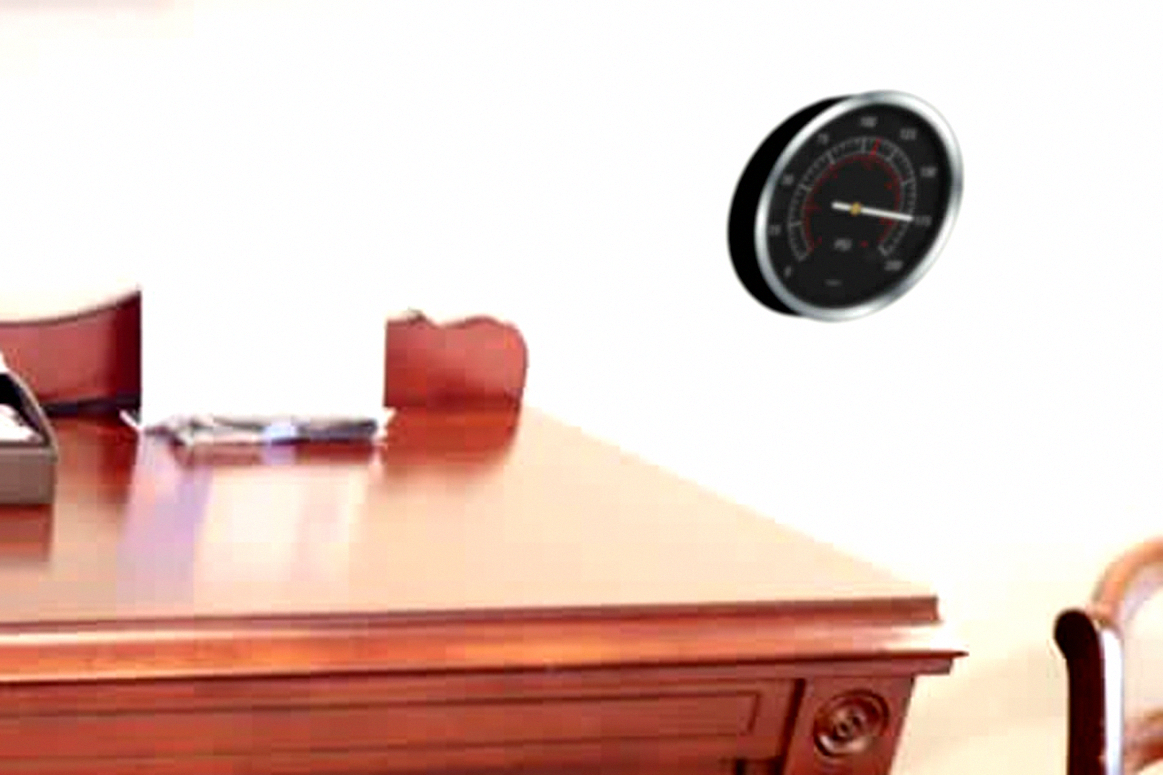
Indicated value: 175 psi
